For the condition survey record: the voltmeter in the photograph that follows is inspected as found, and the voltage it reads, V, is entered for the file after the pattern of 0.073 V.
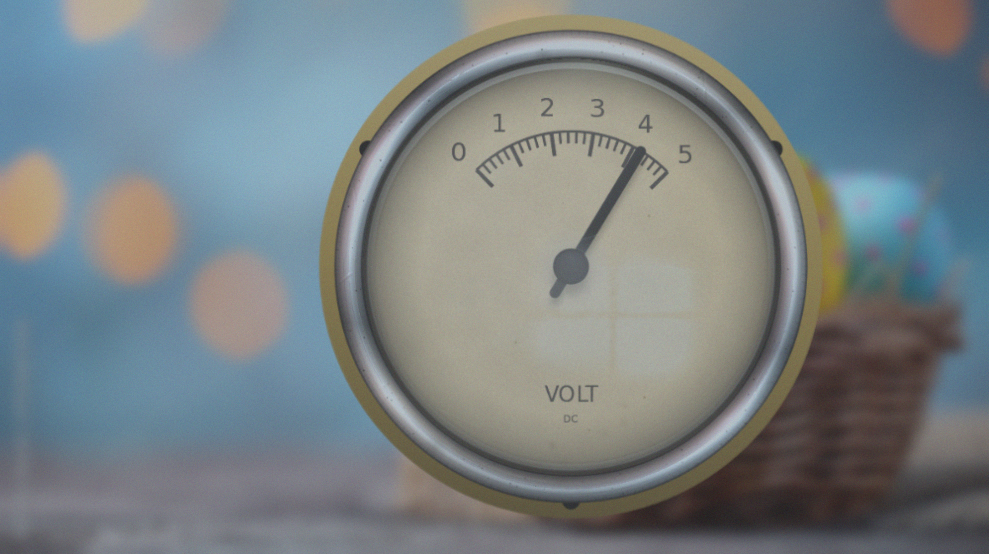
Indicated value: 4.2 V
